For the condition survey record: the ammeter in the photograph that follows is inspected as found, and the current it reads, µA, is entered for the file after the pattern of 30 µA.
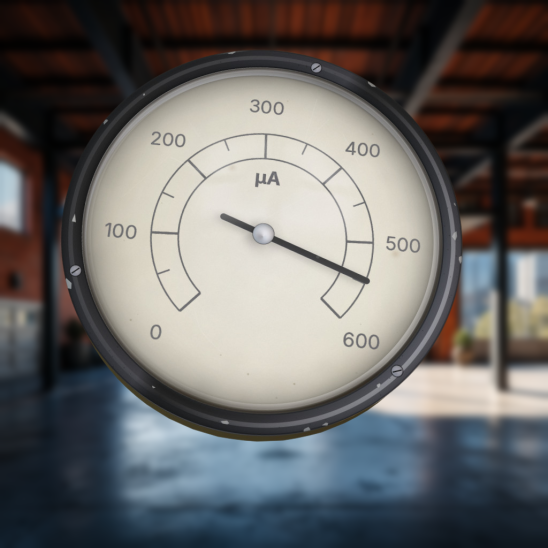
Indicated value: 550 µA
